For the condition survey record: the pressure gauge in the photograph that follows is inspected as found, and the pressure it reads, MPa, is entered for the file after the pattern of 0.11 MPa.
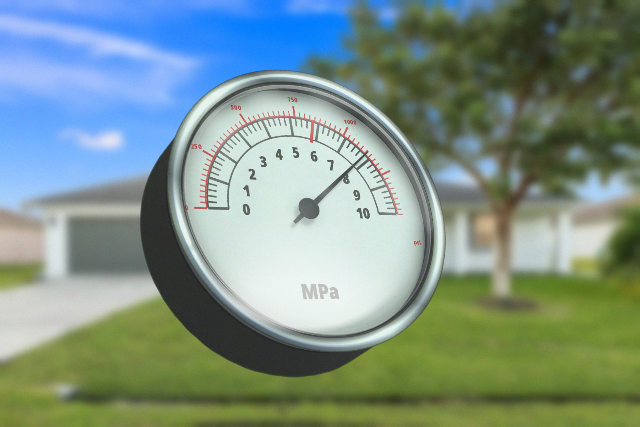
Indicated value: 7.8 MPa
